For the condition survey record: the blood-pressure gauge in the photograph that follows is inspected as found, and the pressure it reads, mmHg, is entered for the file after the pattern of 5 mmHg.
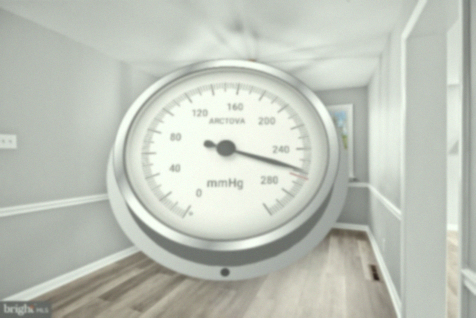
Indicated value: 260 mmHg
